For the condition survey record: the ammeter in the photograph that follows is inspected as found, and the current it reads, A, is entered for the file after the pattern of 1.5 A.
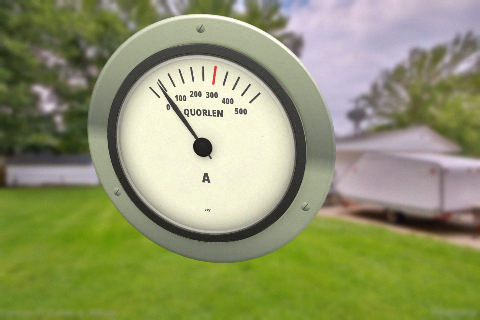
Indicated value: 50 A
